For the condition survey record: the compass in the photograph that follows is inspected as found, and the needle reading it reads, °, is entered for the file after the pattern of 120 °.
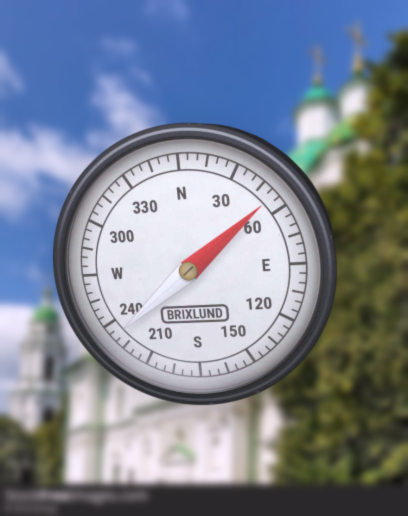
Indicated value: 52.5 °
